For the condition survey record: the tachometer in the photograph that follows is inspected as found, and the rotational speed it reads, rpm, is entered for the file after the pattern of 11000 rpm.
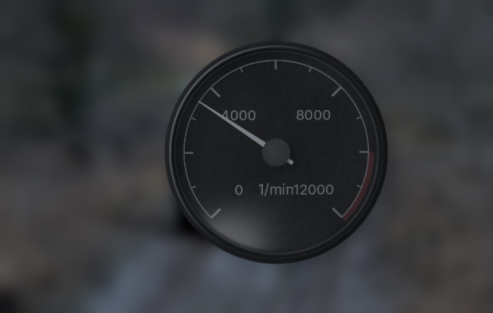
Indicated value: 3500 rpm
